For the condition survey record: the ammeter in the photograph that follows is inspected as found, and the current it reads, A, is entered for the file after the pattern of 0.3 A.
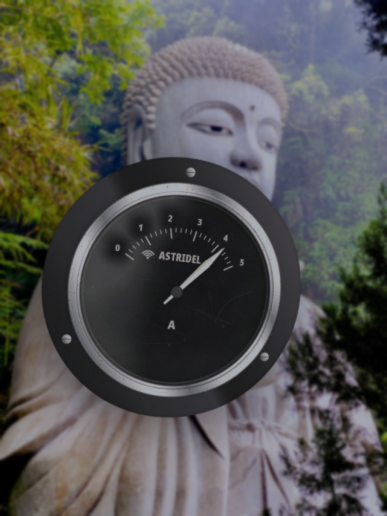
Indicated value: 4.2 A
